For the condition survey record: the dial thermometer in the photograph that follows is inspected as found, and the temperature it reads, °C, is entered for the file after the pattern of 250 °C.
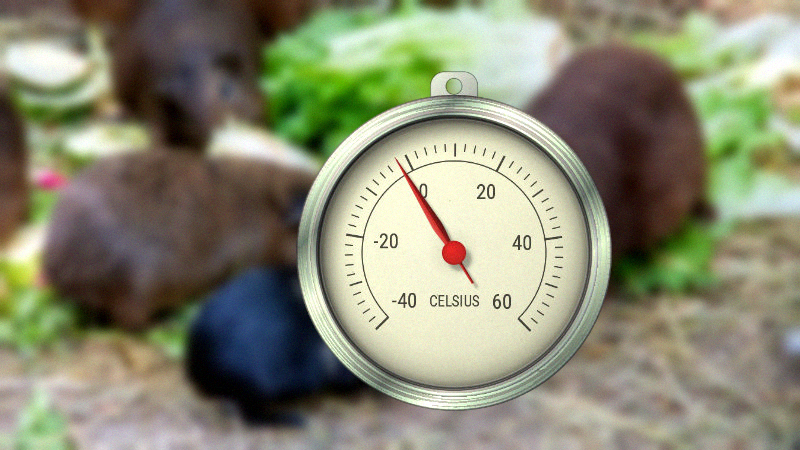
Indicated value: -2 °C
